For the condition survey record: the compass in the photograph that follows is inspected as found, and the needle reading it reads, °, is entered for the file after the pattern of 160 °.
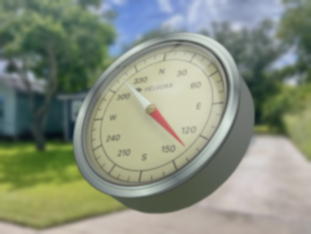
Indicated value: 135 °
